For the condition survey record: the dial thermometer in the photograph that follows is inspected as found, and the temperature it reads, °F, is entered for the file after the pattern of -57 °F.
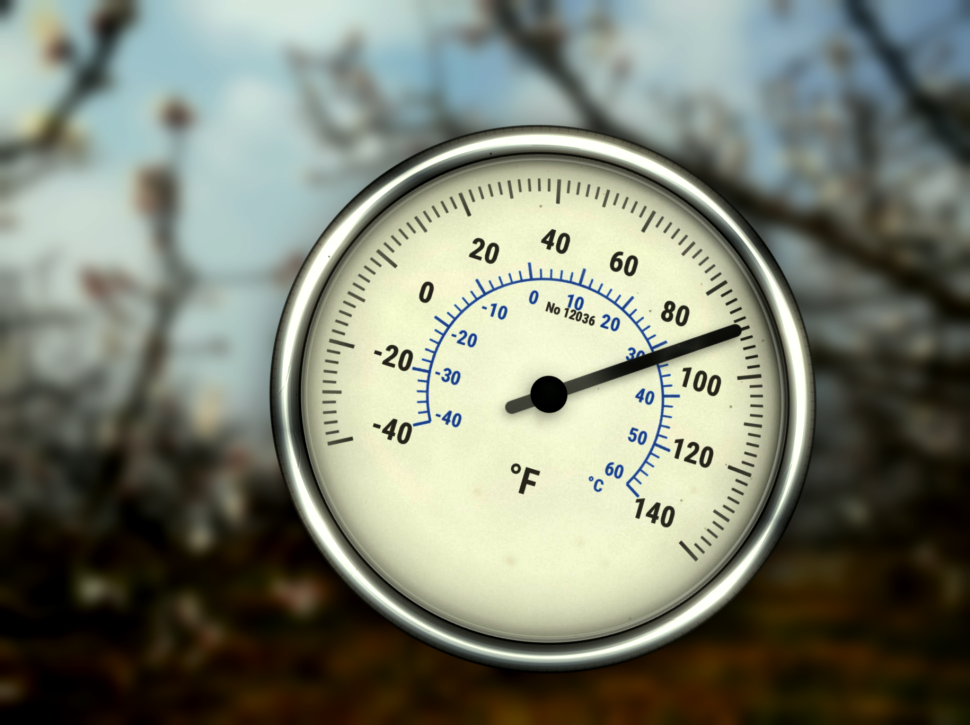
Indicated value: 90 °F
